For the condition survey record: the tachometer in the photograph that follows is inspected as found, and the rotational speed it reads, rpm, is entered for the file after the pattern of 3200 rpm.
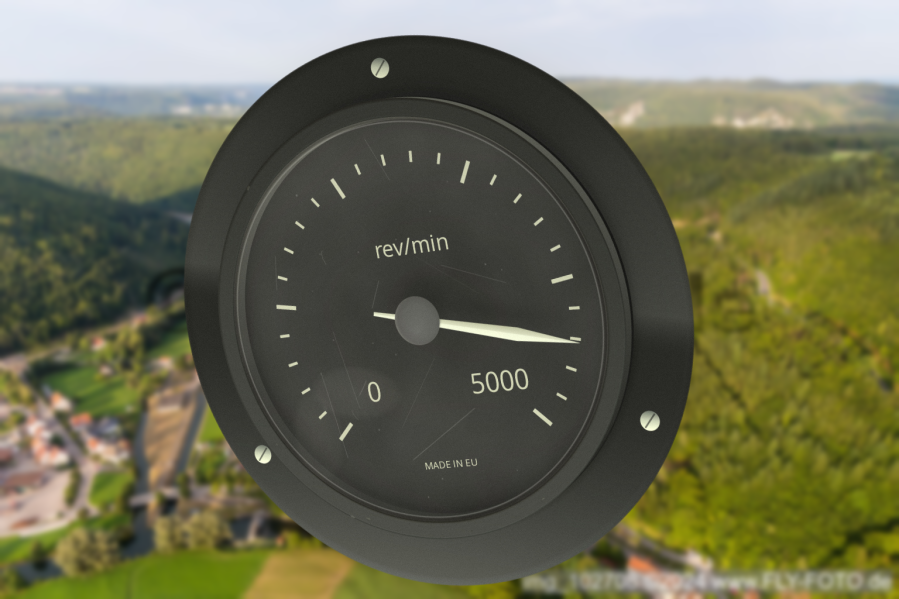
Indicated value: 4400 rpm
